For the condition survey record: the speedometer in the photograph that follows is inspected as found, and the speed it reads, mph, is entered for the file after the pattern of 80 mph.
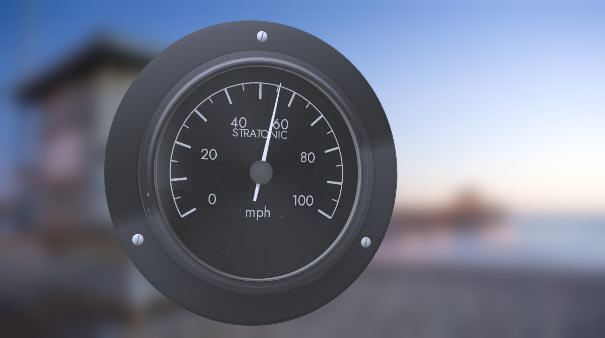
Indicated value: 55 mph
